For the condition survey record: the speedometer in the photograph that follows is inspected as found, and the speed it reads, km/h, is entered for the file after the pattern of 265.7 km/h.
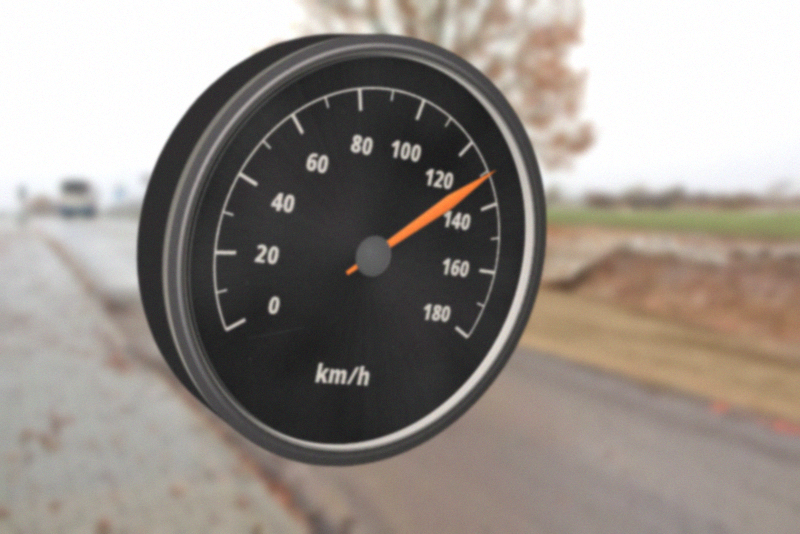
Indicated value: 130 km/h
